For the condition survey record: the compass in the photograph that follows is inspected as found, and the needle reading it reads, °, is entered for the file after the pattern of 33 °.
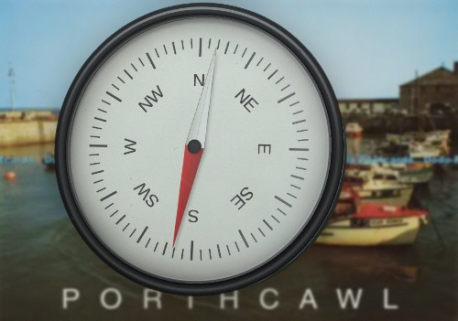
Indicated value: 190 °
